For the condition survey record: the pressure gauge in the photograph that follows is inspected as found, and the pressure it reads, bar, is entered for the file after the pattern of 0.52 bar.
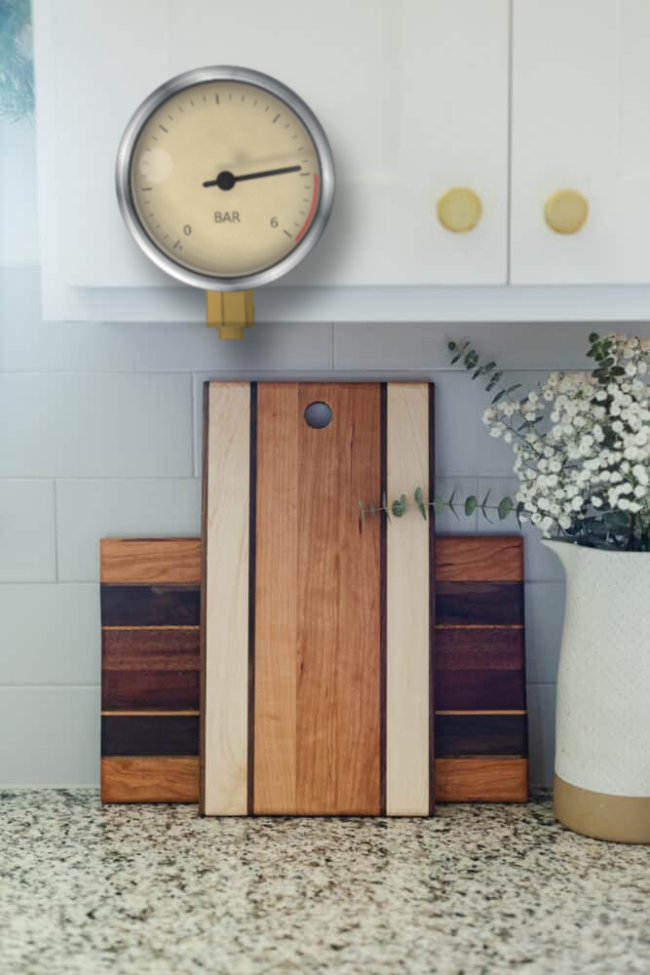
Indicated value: 4.9 bar
